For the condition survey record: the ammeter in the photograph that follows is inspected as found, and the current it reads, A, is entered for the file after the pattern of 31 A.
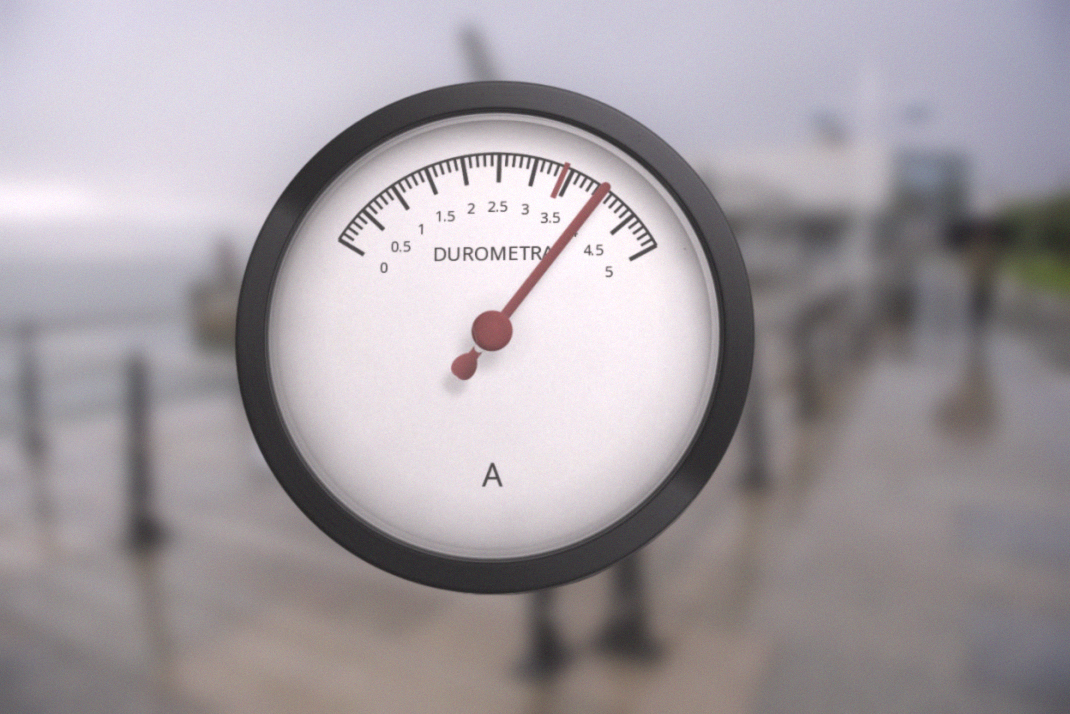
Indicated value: 4 A
